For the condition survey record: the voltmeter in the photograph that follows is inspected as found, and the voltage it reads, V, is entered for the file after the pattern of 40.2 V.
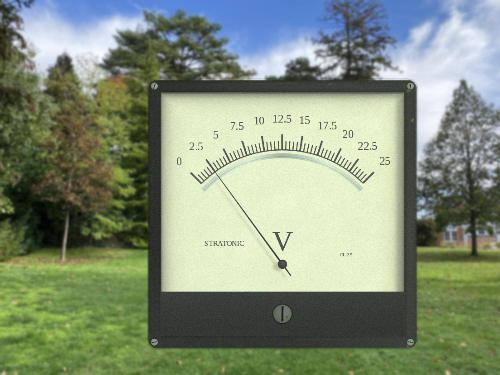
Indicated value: 2.5 V
